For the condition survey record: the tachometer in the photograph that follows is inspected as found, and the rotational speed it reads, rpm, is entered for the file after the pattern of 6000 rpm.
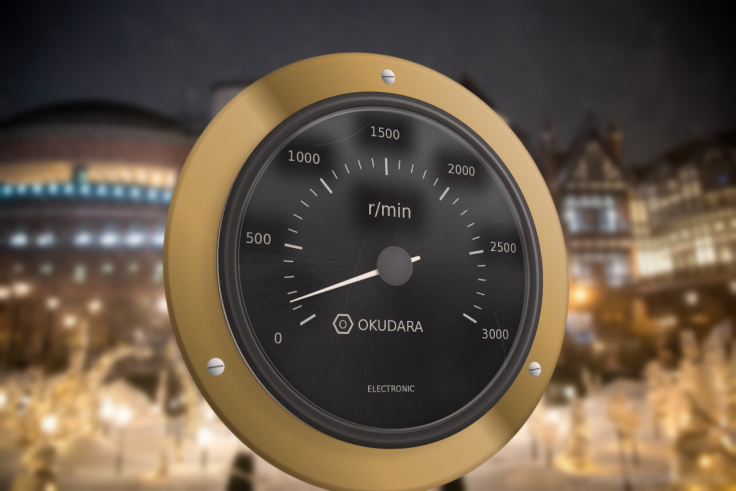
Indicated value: 150 rpm
